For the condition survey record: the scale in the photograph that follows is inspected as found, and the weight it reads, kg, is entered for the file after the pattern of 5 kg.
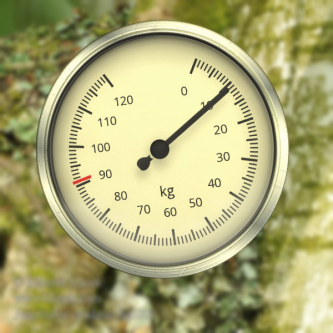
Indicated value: 11 kg
